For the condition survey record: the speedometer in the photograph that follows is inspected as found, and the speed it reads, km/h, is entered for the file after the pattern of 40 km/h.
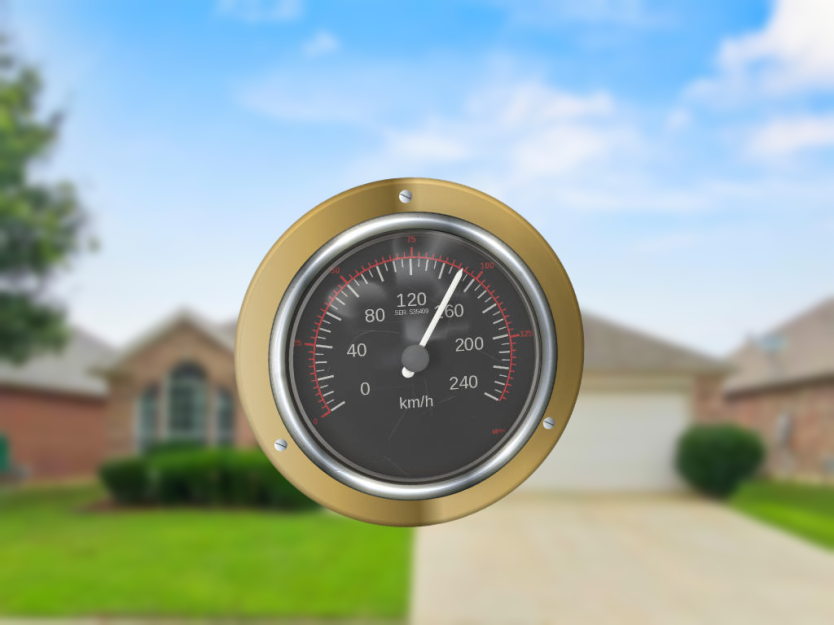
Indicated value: 150 km/h
